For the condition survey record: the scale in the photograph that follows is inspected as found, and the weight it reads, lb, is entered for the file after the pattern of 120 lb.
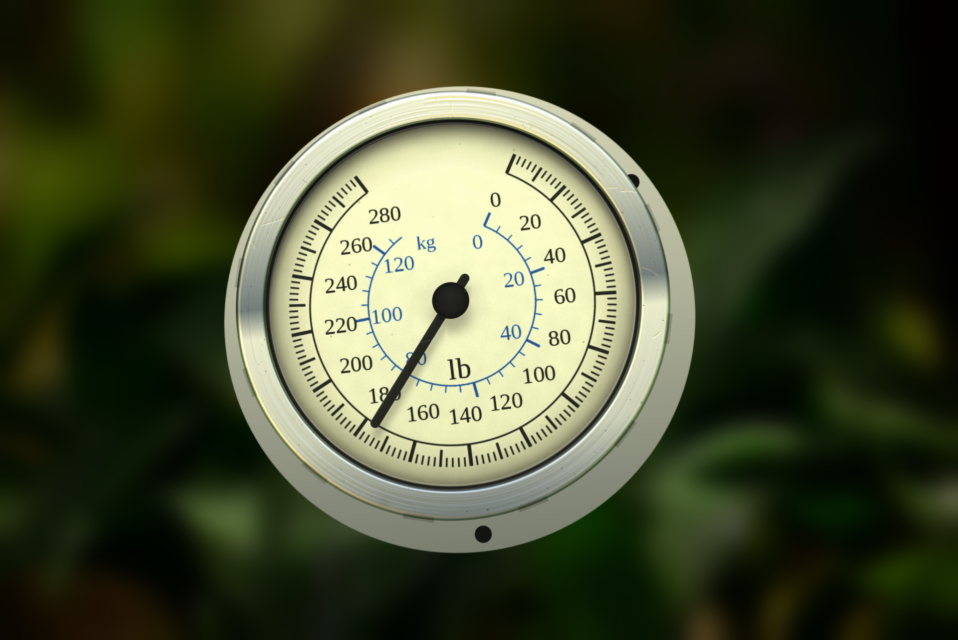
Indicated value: 176 lb
